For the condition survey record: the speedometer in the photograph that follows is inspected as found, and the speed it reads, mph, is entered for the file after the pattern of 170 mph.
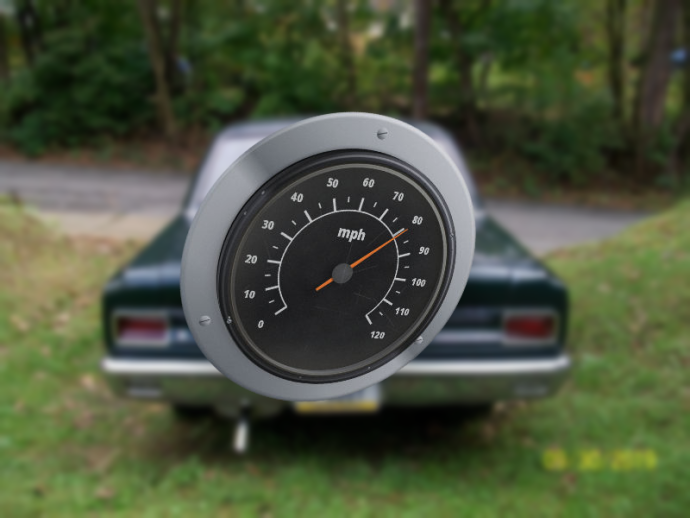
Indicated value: 80 mph
